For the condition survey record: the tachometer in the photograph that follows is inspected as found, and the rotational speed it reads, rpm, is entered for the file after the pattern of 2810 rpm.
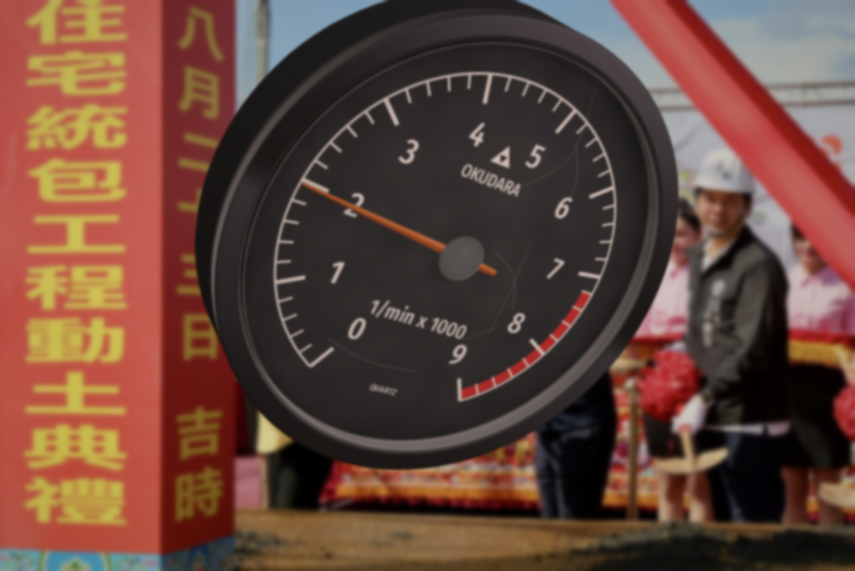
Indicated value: 2000 rpm
